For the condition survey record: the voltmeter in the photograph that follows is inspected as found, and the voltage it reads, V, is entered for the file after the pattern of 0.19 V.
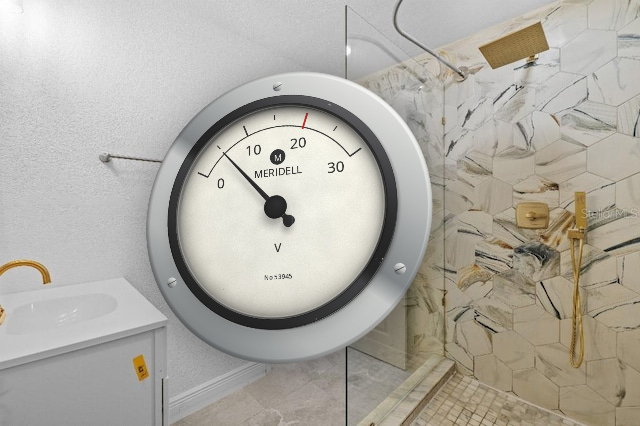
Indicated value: 5 V
